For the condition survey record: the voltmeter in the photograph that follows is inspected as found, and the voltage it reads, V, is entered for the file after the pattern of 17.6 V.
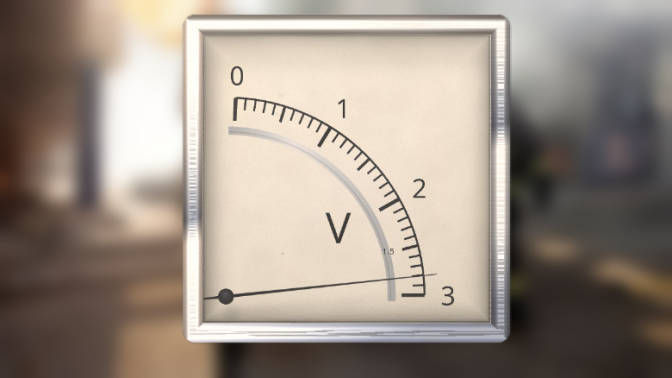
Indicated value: 2.8 V
